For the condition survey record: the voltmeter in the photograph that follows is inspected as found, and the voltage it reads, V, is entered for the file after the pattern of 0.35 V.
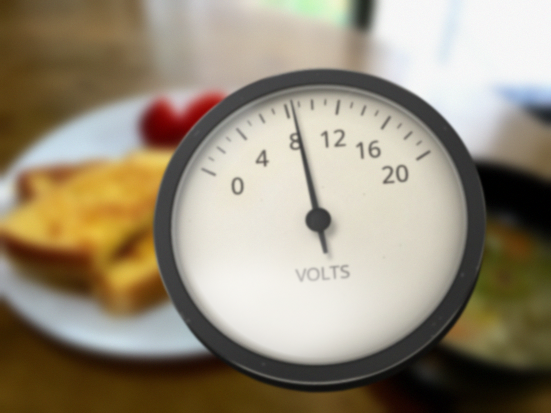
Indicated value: 8.5 V
